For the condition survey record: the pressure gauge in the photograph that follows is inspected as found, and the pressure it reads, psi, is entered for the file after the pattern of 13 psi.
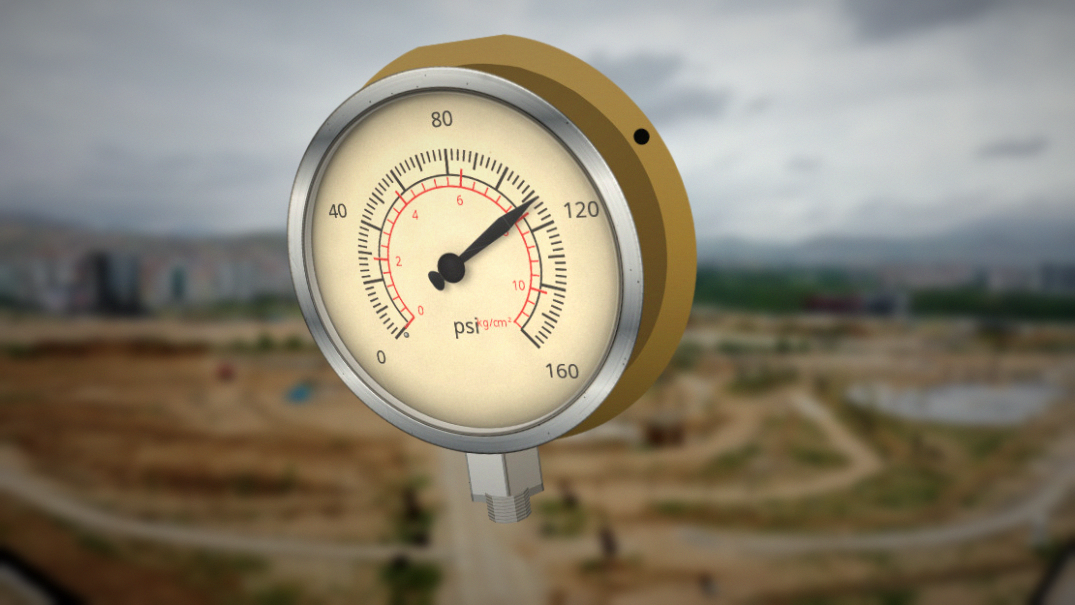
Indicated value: 112 psi
